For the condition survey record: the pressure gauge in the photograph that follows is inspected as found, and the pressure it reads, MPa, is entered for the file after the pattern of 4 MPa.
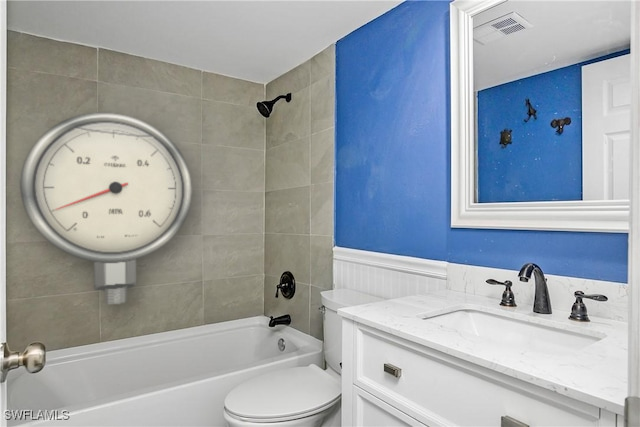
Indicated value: 0.05 MPa
